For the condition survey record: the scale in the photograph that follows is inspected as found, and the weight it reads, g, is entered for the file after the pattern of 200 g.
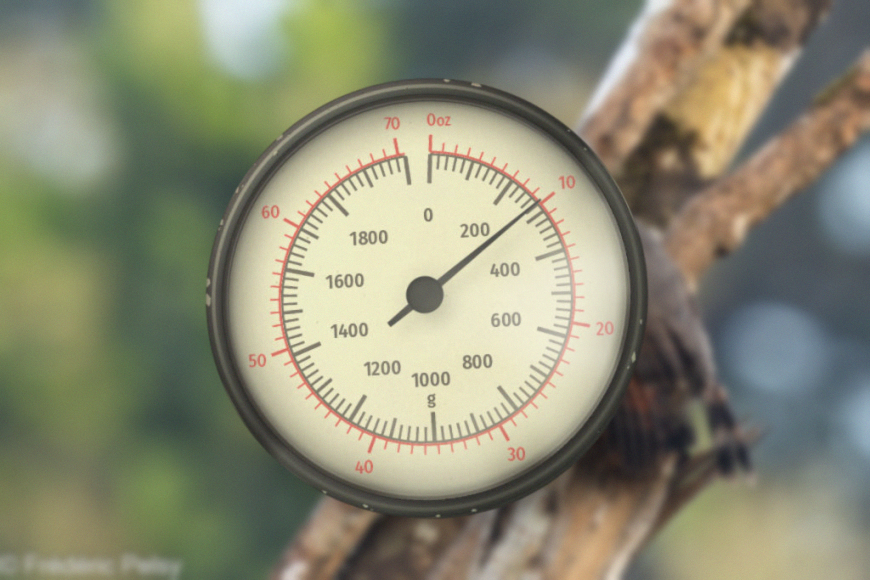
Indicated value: 280 g
